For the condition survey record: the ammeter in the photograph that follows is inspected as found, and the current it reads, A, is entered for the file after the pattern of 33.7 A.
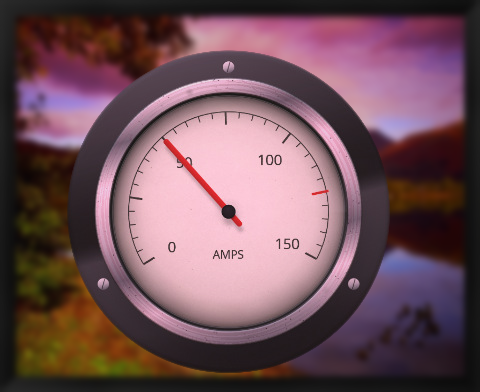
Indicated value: 50 A
